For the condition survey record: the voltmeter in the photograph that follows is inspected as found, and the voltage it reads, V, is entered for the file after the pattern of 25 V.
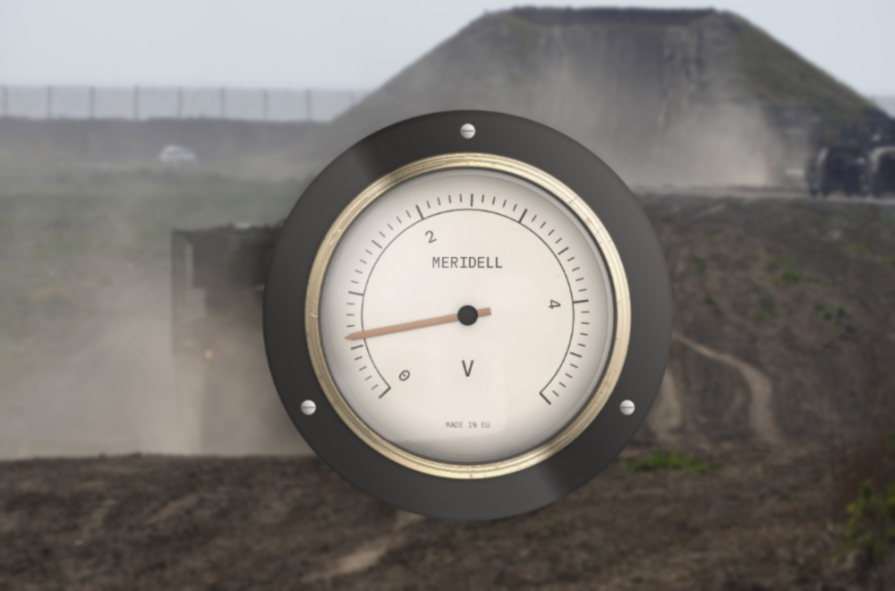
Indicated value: 0.6 V
